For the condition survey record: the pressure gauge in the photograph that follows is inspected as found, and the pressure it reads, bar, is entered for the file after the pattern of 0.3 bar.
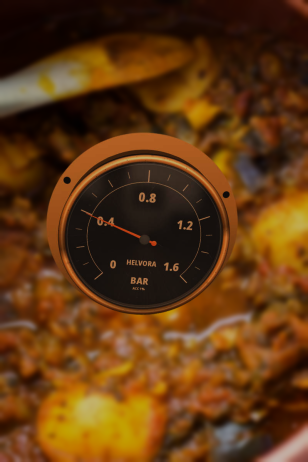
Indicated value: 0.4 bar
